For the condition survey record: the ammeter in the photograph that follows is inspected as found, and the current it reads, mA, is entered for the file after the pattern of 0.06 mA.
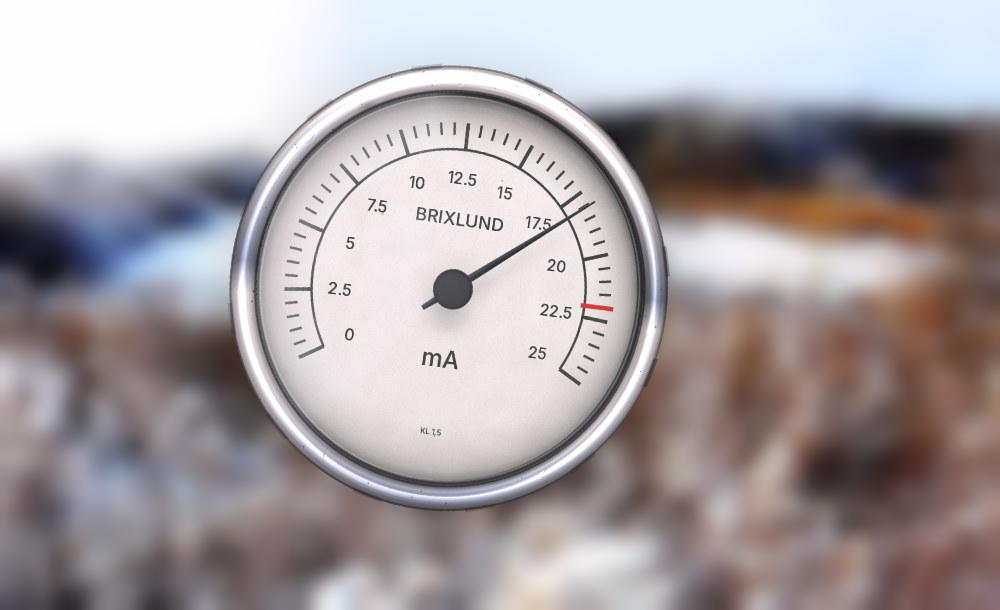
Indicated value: 18 mA
